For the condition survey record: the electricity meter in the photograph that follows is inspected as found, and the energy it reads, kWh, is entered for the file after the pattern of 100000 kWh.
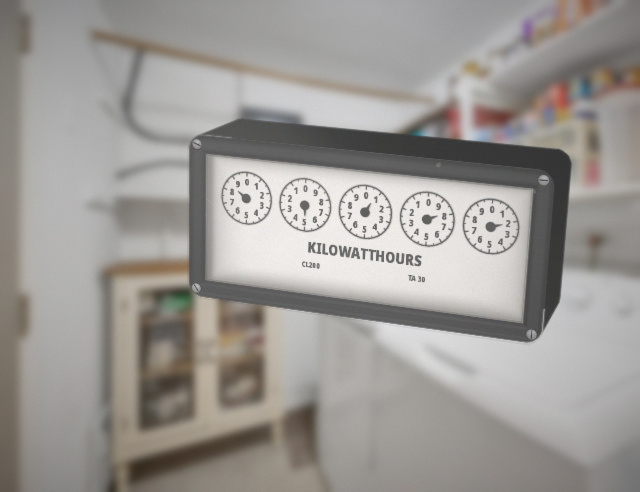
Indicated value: 85082 kWh
